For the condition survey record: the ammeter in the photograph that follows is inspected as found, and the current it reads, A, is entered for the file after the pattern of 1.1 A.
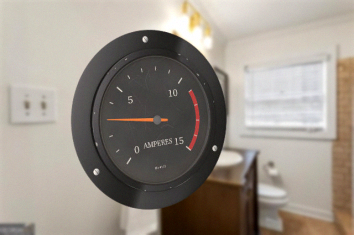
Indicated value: 3 A
